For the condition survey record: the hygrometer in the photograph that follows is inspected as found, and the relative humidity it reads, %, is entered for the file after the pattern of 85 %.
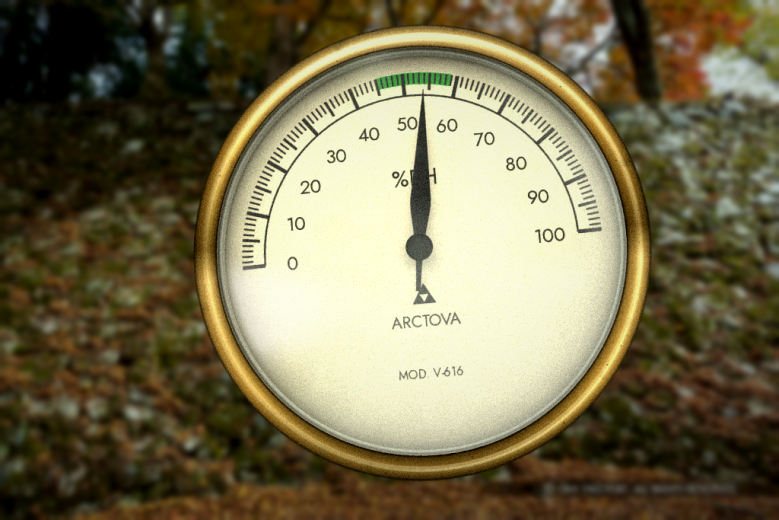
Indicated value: 54 %
